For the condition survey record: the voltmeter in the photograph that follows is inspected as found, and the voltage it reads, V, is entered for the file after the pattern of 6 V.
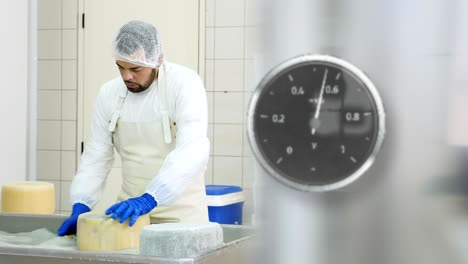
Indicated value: 0.55 V
